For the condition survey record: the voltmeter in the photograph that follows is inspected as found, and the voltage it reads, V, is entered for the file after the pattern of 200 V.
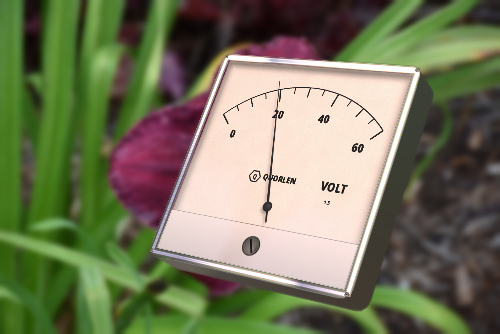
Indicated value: 20 V
